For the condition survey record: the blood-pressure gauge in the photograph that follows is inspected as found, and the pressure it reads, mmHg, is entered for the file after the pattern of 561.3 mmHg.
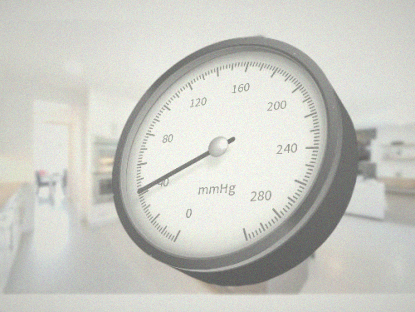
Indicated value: 40 mmHg
